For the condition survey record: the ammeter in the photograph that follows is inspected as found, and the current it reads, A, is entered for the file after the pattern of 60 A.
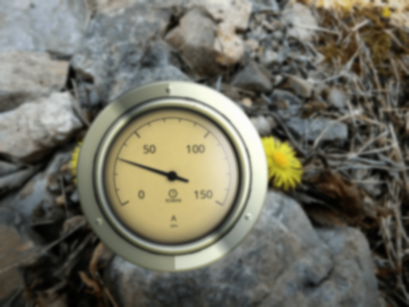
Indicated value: 30 A
